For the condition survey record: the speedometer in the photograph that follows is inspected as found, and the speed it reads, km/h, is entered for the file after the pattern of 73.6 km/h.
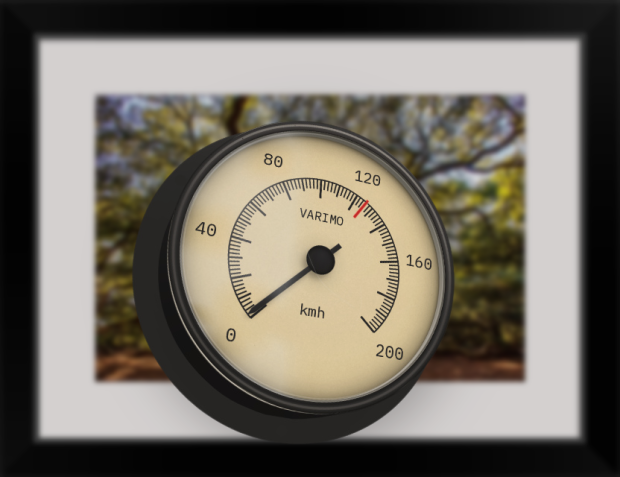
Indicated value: 2 km/h
